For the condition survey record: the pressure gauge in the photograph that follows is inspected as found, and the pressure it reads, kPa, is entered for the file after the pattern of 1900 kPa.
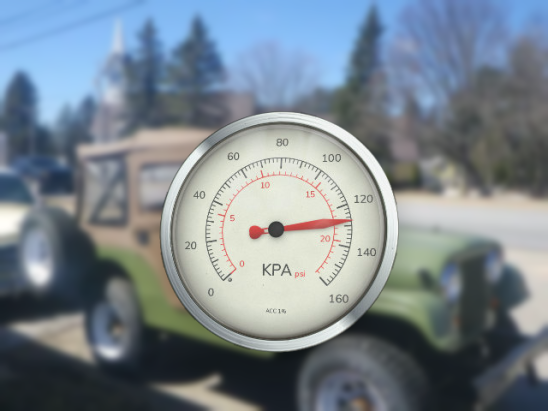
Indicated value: 128 kPa
